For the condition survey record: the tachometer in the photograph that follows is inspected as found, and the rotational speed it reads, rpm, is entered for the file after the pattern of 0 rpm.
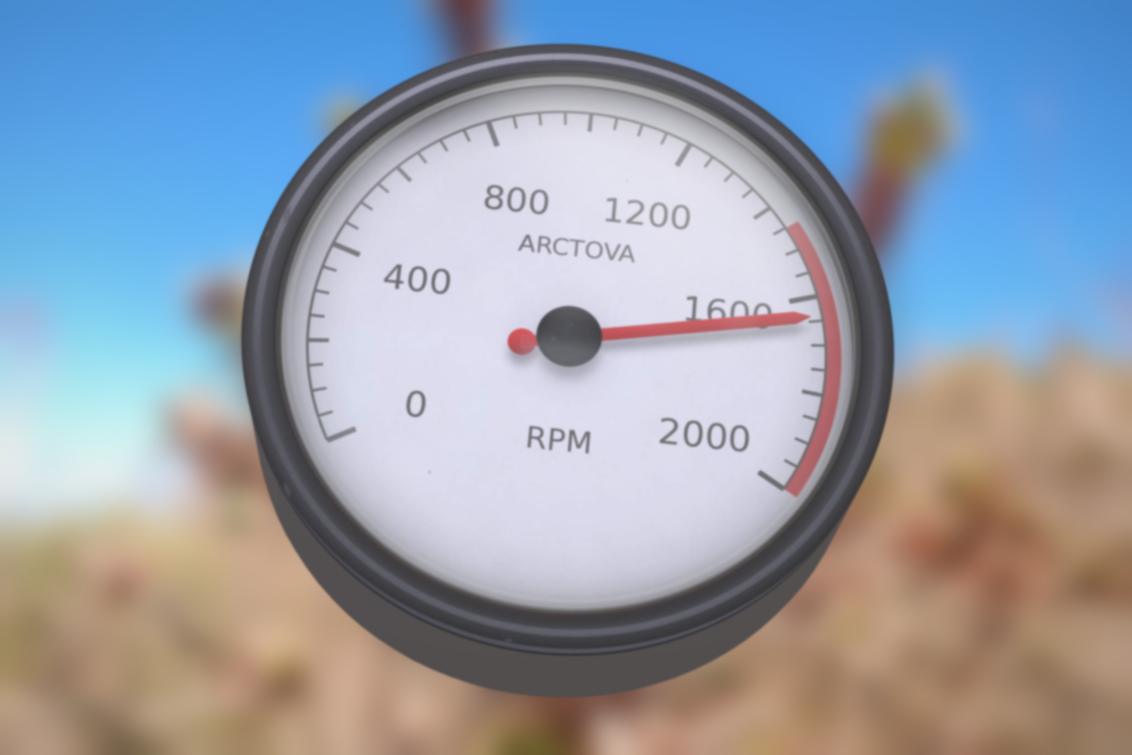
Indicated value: 1650 rpm
